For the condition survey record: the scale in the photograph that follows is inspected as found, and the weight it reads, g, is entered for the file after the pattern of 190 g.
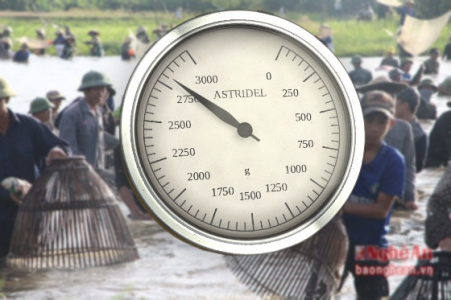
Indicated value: 2800 g
